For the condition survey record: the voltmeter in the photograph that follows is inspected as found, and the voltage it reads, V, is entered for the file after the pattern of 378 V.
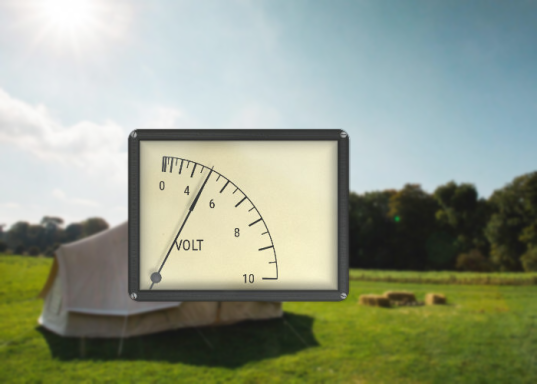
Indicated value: 5 V
